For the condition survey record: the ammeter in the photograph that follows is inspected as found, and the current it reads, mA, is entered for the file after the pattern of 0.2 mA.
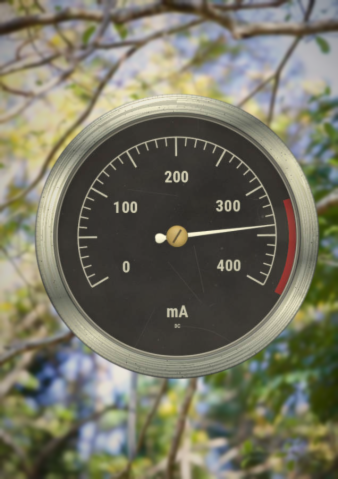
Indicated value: 340 mA
